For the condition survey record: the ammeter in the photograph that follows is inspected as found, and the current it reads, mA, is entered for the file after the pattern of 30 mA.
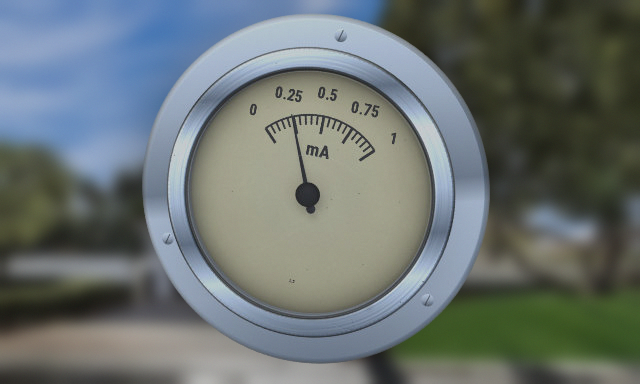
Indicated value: 0.25 mA
